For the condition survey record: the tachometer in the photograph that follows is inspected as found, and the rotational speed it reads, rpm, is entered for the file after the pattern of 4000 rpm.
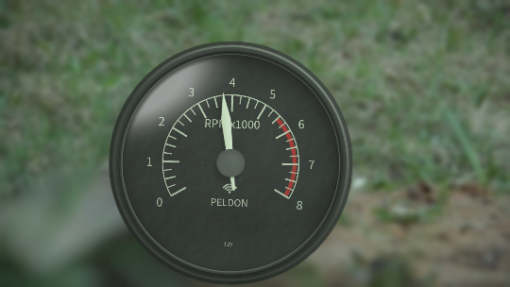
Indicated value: 3750 rpm
